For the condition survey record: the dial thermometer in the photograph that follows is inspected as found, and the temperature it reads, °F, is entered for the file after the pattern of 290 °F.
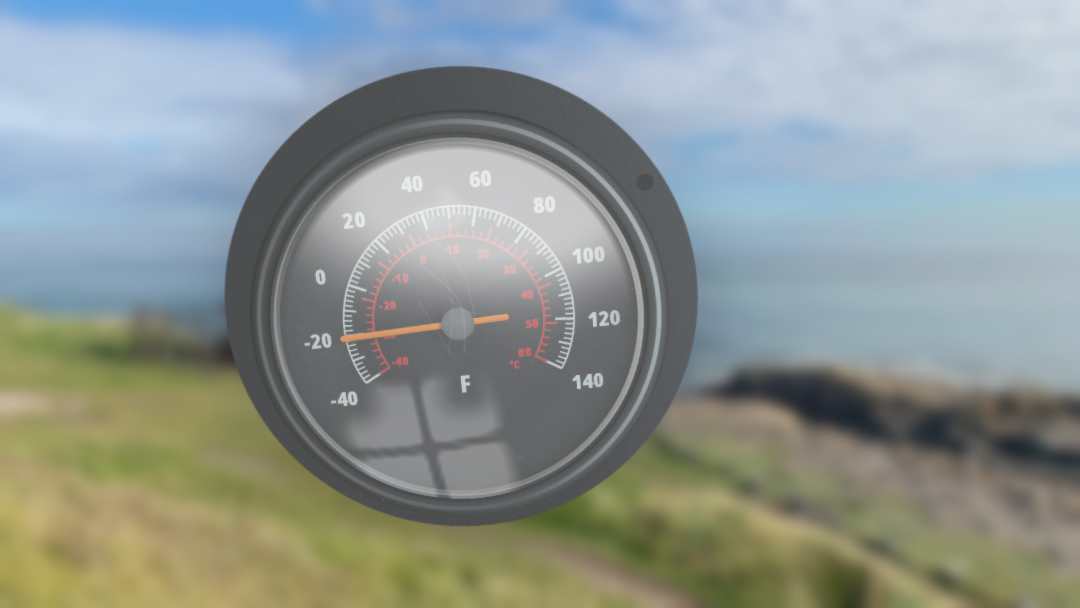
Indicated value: -20 °F
